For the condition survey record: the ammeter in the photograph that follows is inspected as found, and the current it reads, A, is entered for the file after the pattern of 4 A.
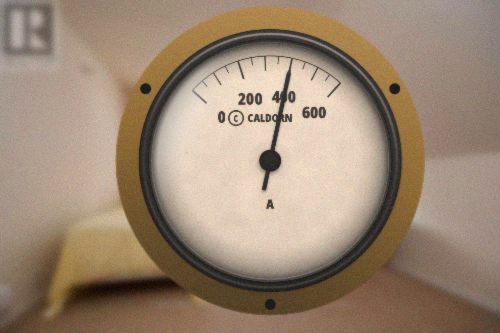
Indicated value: 400 A
